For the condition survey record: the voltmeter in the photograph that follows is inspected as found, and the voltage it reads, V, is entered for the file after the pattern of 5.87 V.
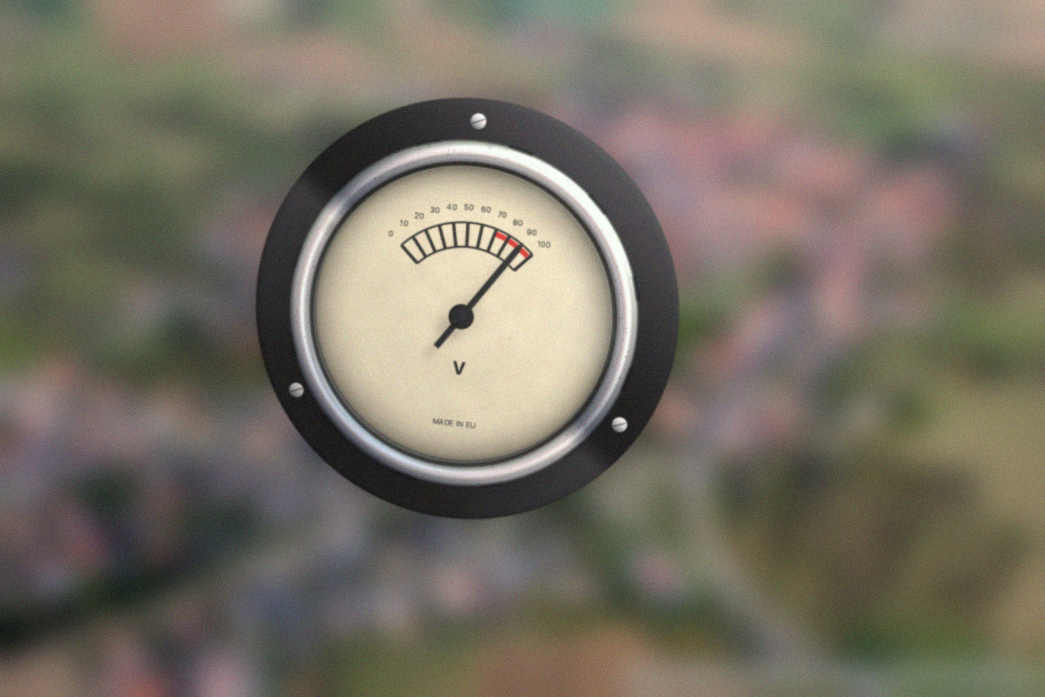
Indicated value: 90 V
